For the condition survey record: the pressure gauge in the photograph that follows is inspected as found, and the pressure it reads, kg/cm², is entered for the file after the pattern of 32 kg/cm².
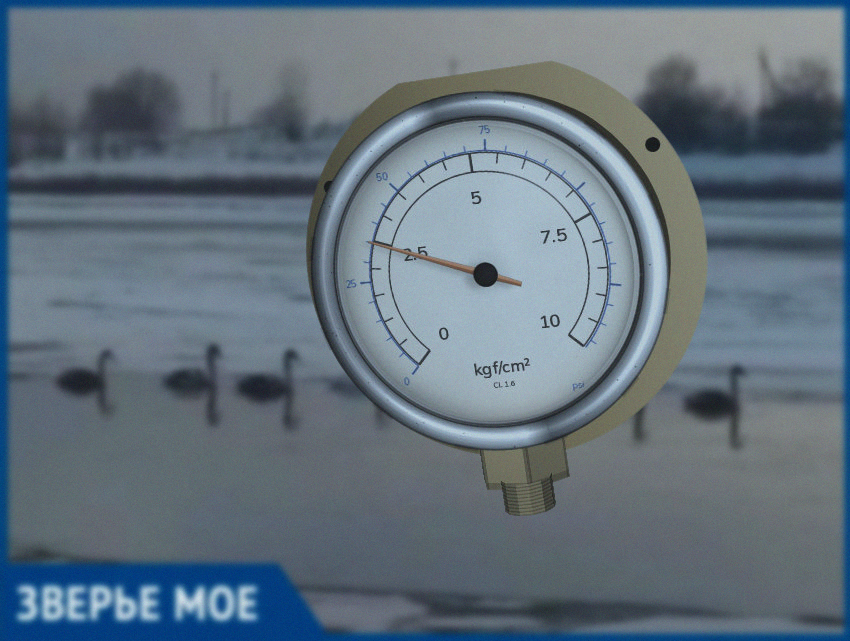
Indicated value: 2.5 kg/cm²
